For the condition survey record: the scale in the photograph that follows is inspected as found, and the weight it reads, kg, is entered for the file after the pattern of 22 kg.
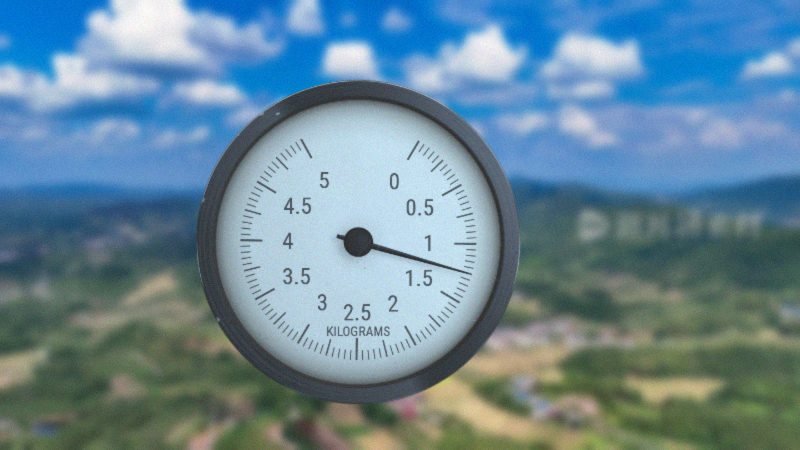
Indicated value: 1.25 kg
